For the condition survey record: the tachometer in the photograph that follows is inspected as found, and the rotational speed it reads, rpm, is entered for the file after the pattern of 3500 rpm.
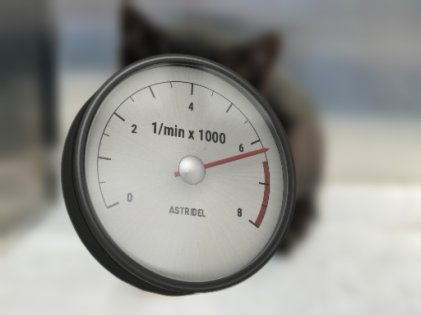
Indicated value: 6250 rpm
